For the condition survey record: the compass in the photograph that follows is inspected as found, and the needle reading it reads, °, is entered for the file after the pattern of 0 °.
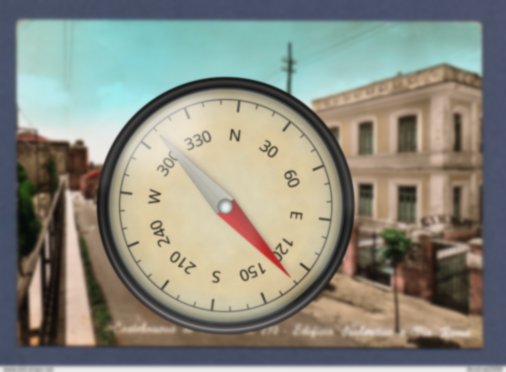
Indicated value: 130 °
